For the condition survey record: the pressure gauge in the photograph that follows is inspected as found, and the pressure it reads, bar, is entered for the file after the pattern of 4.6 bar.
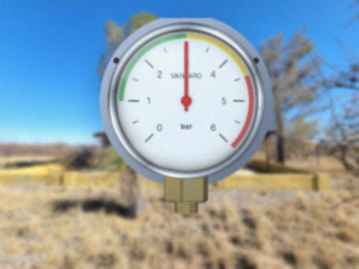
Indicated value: 3 bar
